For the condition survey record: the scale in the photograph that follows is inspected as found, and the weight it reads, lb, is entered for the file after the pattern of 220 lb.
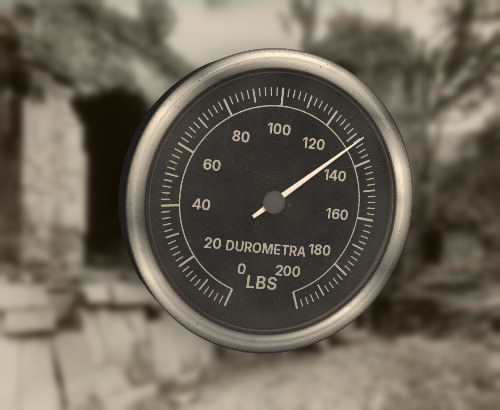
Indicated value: 132 lb
